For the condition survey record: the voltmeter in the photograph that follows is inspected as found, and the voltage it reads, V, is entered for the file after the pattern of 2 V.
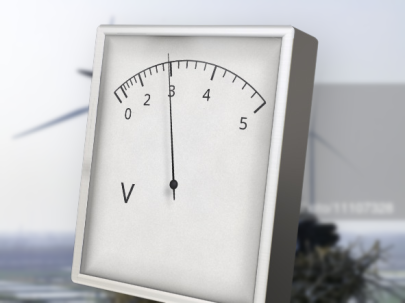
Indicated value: 3 V
